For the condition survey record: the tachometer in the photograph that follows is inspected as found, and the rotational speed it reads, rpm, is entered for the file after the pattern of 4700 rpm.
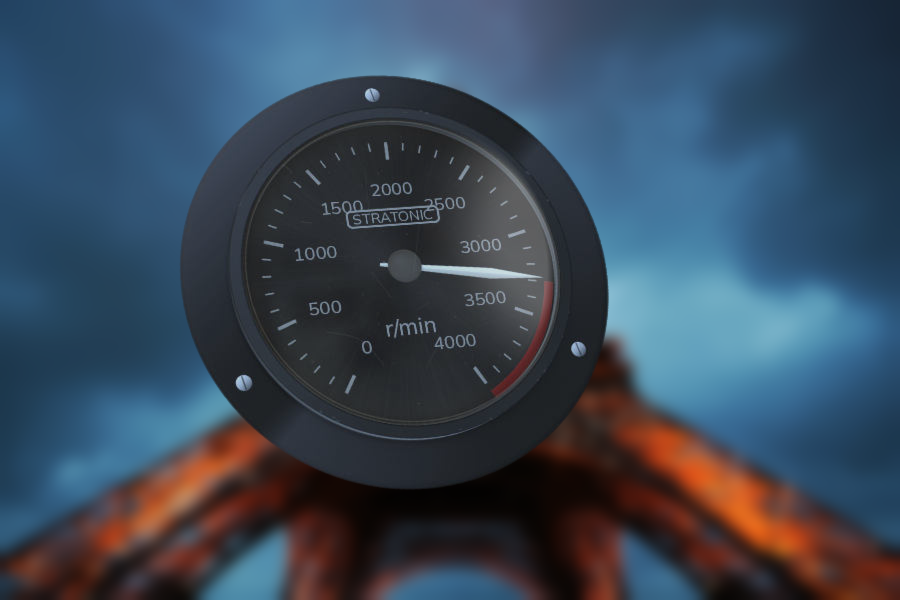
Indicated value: 3300 rpm
